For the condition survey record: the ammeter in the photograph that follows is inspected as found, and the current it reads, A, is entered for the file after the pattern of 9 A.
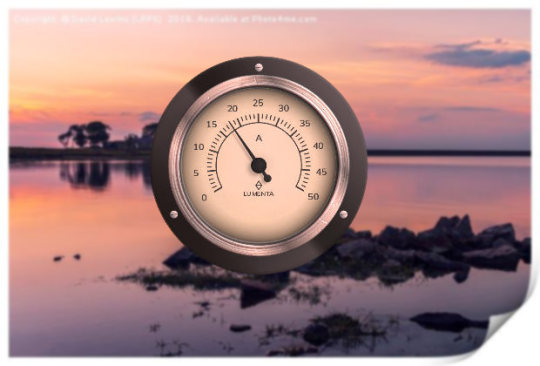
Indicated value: 18 A
